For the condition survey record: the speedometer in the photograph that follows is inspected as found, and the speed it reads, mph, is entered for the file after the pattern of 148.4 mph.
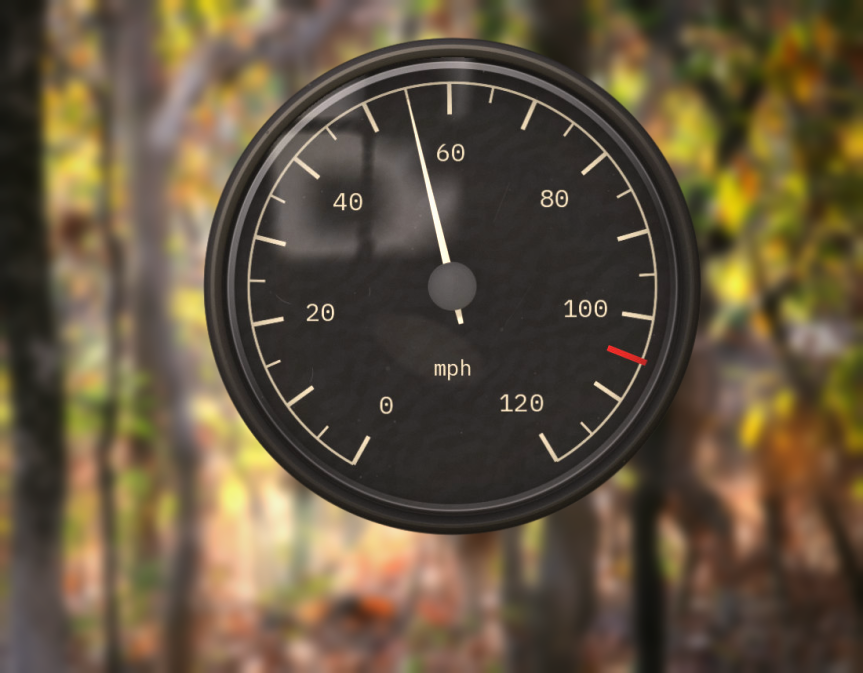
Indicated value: 55 mph
